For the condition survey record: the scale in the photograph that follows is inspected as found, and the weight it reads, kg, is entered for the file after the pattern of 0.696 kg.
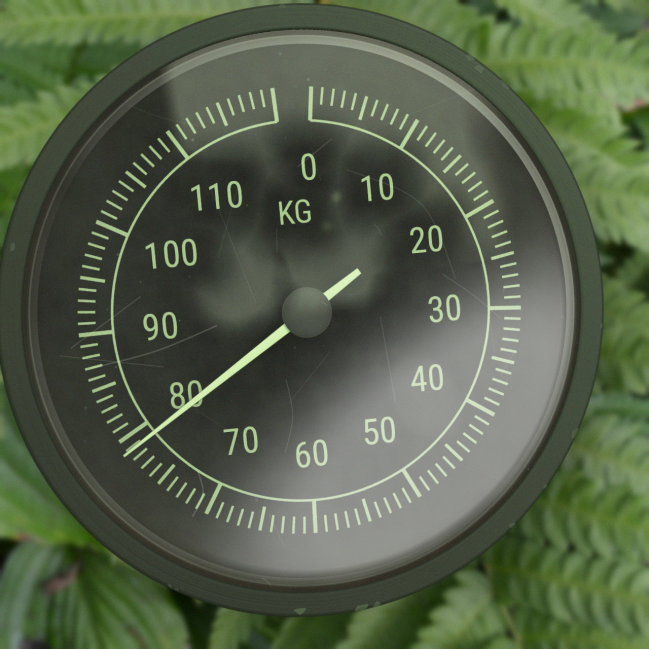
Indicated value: 79 kg
